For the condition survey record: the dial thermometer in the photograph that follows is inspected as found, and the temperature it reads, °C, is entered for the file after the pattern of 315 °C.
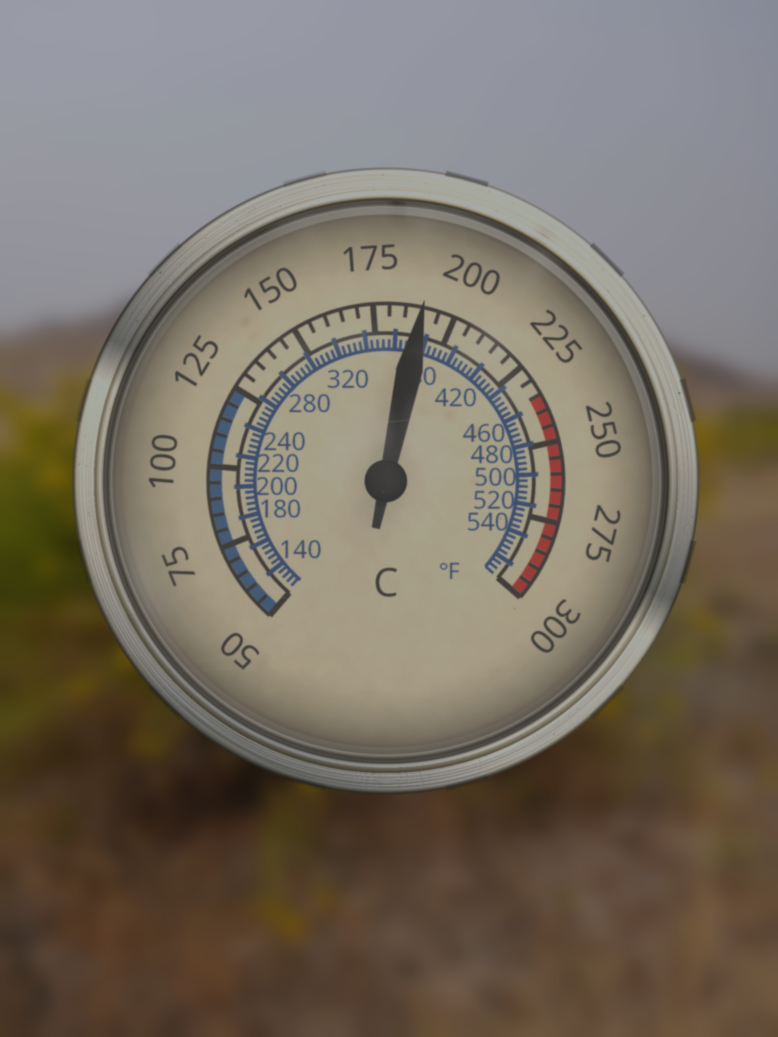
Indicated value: 190 °C
